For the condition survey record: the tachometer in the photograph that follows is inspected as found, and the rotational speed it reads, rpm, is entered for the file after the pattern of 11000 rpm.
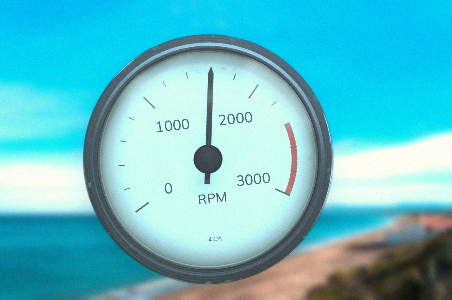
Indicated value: 1600 rpm
